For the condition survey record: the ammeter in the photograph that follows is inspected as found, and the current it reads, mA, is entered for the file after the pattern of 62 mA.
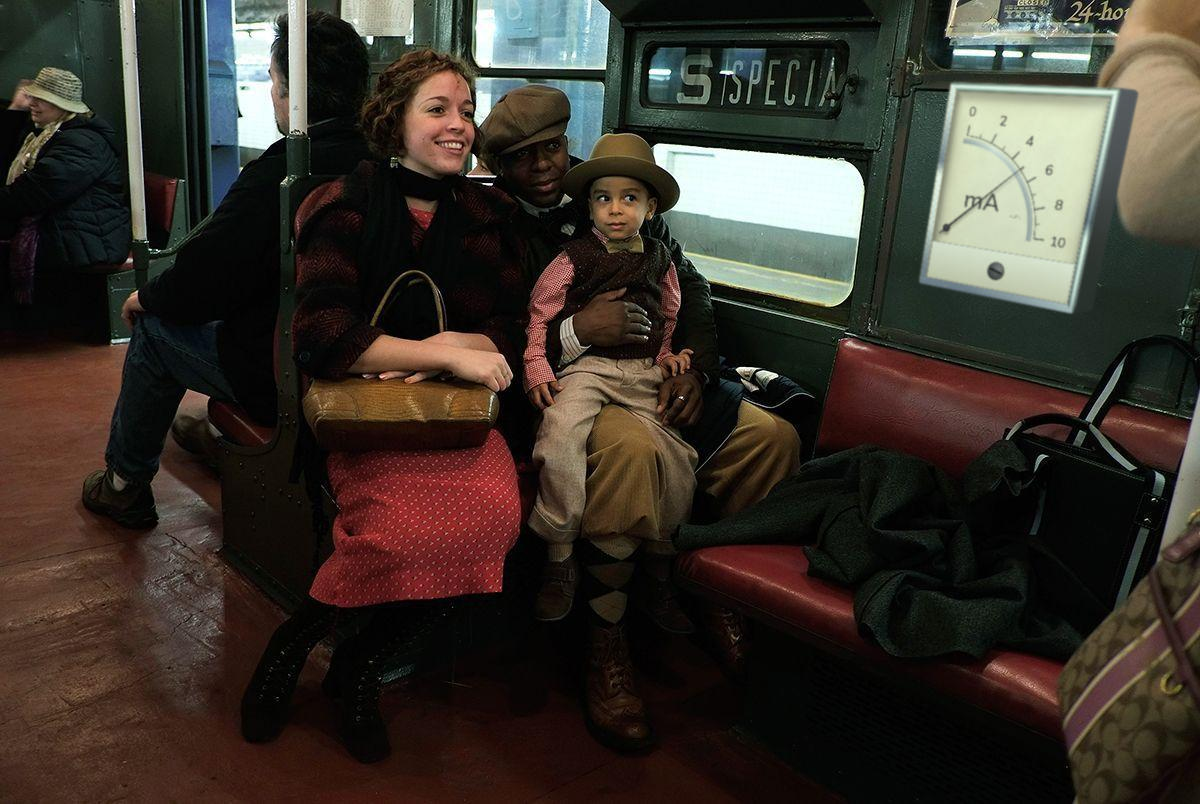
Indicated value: 5 mA
